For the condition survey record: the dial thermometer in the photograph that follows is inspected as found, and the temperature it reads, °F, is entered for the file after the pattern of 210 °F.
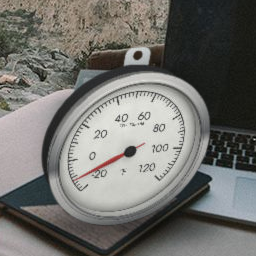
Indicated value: -10 °F
